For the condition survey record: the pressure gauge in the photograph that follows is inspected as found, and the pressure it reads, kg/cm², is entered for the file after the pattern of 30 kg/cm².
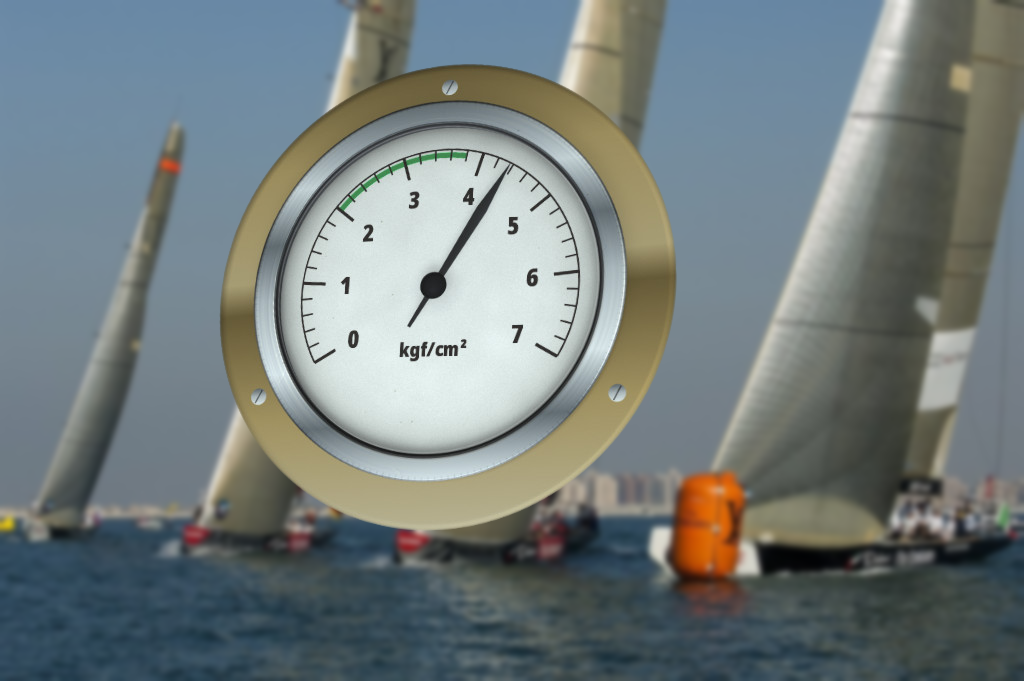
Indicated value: 4.4 kg/cm²
